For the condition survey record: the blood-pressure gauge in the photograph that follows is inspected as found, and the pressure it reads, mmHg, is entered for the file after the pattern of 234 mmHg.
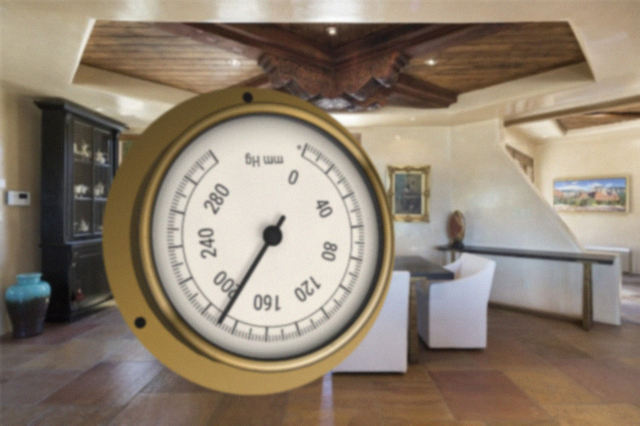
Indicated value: 190 mmHg
